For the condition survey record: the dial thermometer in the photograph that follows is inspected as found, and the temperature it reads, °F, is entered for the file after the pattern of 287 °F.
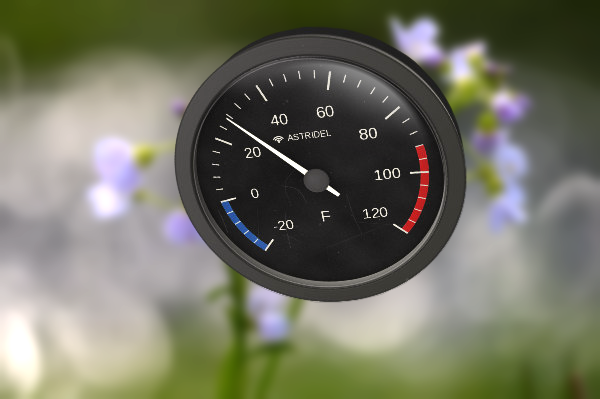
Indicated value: 28 °F
